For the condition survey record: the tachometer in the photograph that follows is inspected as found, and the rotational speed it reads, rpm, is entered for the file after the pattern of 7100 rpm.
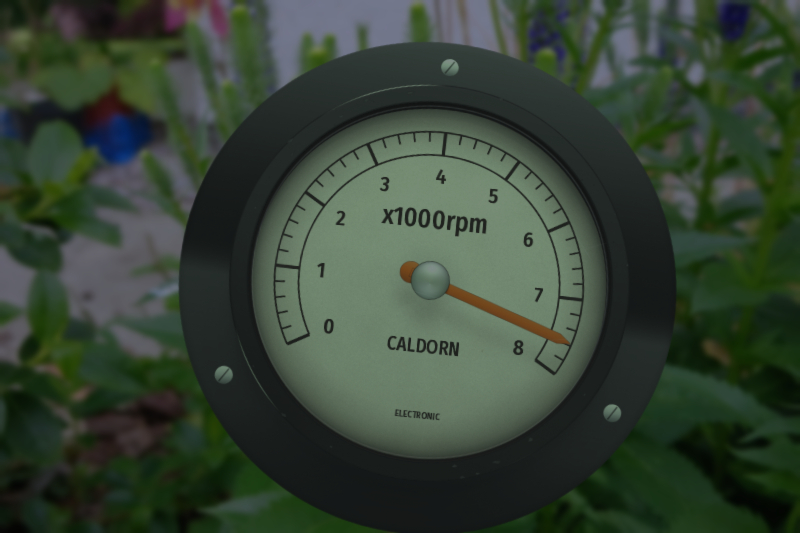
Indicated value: 7600 rpm
